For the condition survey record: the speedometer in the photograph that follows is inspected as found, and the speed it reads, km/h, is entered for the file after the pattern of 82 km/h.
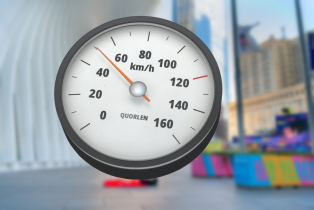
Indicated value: 50 km/h
